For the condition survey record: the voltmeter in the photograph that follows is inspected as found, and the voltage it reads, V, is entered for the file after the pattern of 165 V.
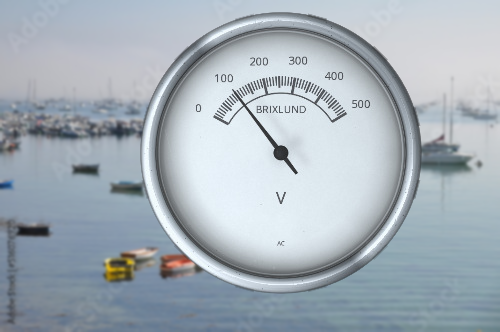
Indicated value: 100 V
